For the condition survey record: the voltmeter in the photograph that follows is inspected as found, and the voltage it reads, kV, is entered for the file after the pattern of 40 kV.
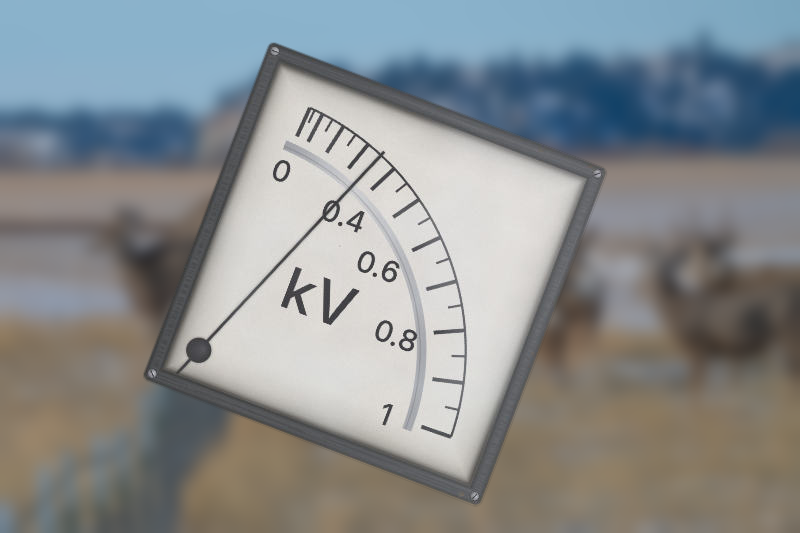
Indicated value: 0.35 kV
